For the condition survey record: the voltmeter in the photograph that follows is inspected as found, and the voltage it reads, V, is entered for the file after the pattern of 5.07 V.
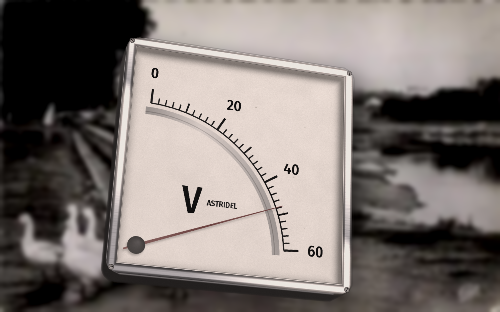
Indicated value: 48 V
